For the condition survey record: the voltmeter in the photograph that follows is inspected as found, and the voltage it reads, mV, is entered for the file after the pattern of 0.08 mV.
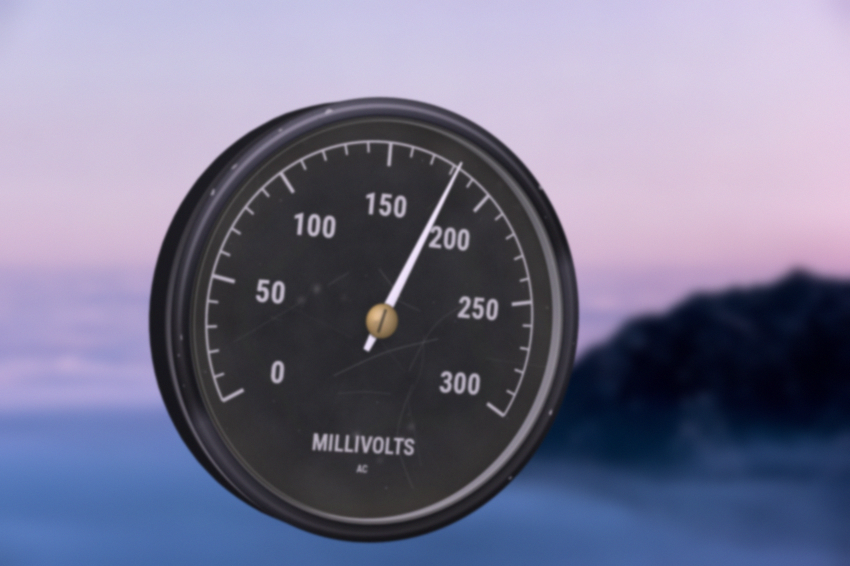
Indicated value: 180 mV
